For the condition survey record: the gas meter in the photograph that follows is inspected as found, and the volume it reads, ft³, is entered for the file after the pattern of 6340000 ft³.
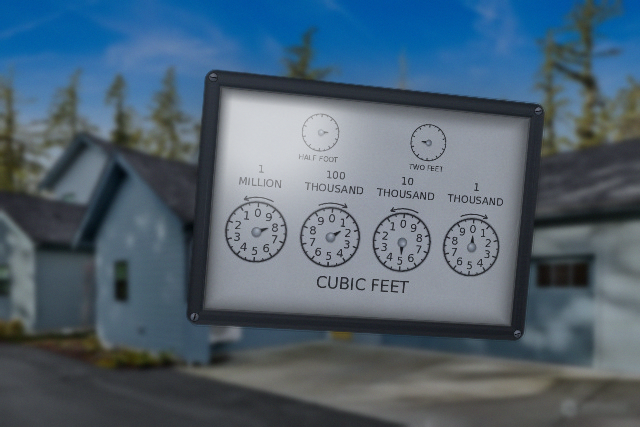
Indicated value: 815000 ft³
